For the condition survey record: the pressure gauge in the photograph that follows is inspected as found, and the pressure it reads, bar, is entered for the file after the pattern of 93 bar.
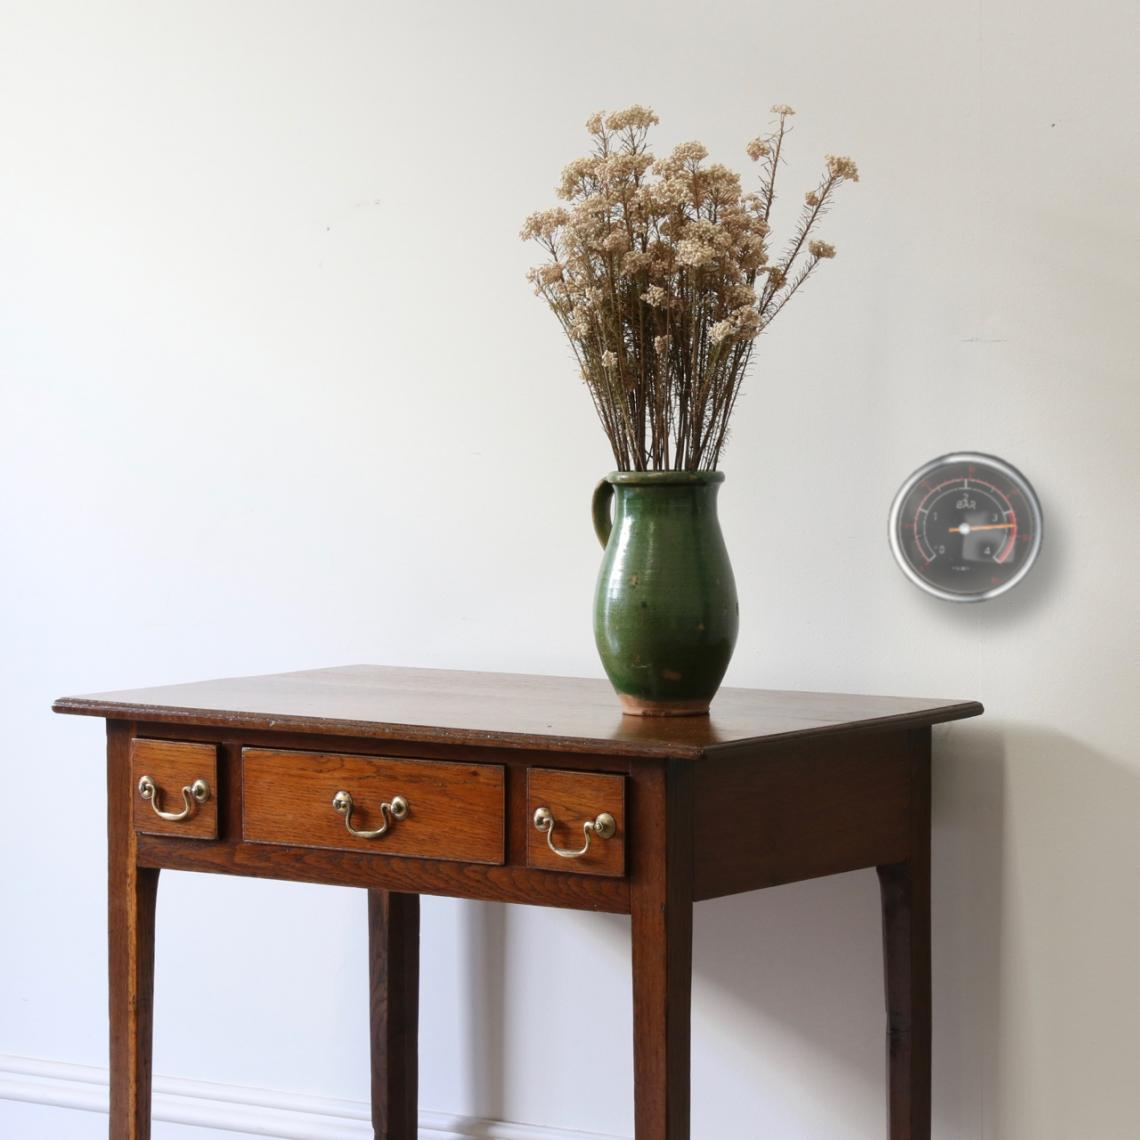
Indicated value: 3.25 bar
